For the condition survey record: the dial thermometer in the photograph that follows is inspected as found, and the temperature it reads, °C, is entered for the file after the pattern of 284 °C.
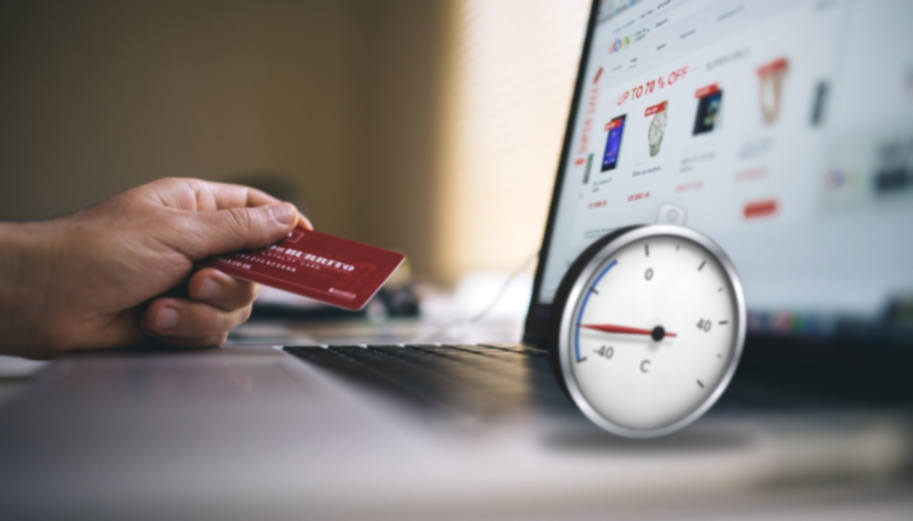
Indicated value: -30 °C
